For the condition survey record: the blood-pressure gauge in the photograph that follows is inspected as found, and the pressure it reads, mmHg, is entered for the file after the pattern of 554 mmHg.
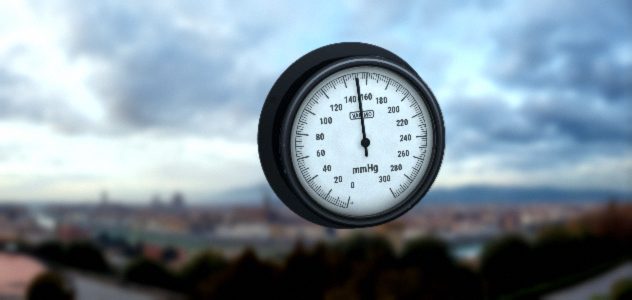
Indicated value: 150 mmHg
